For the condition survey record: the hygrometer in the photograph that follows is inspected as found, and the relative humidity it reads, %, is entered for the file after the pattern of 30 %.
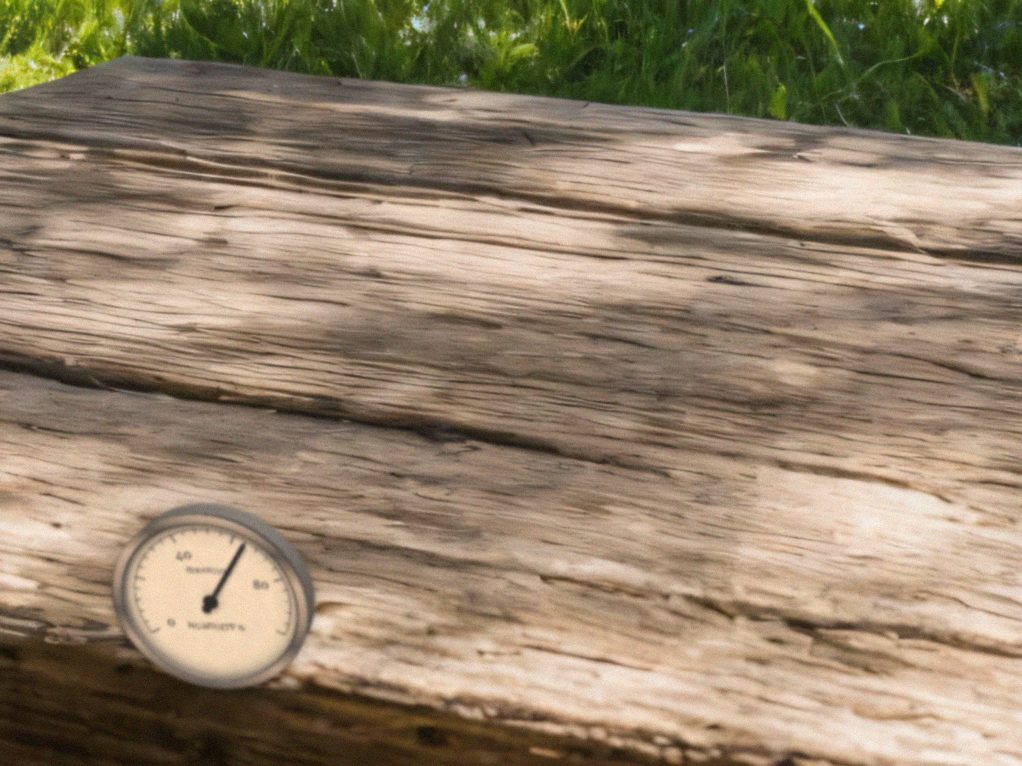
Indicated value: 64 %
